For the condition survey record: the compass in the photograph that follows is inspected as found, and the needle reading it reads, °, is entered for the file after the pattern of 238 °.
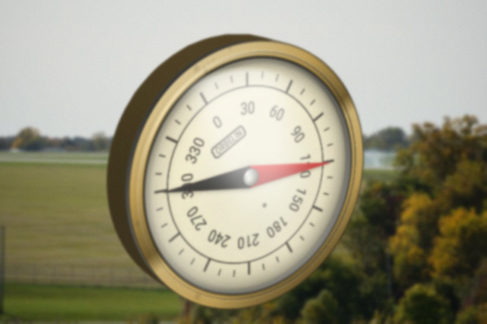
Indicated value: 120 °
